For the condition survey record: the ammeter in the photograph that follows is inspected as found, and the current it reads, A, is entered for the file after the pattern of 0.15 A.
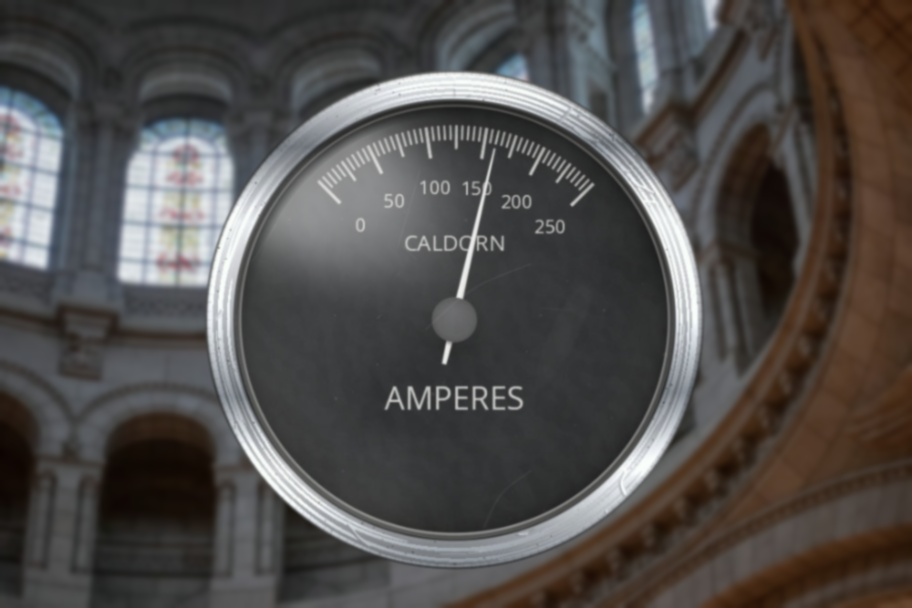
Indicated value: 160 A
